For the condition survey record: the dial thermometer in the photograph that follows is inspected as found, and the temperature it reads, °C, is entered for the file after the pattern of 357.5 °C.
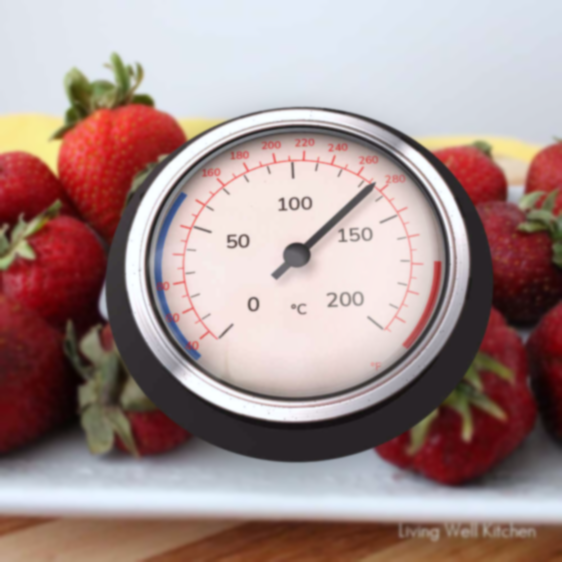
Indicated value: 135 °C
